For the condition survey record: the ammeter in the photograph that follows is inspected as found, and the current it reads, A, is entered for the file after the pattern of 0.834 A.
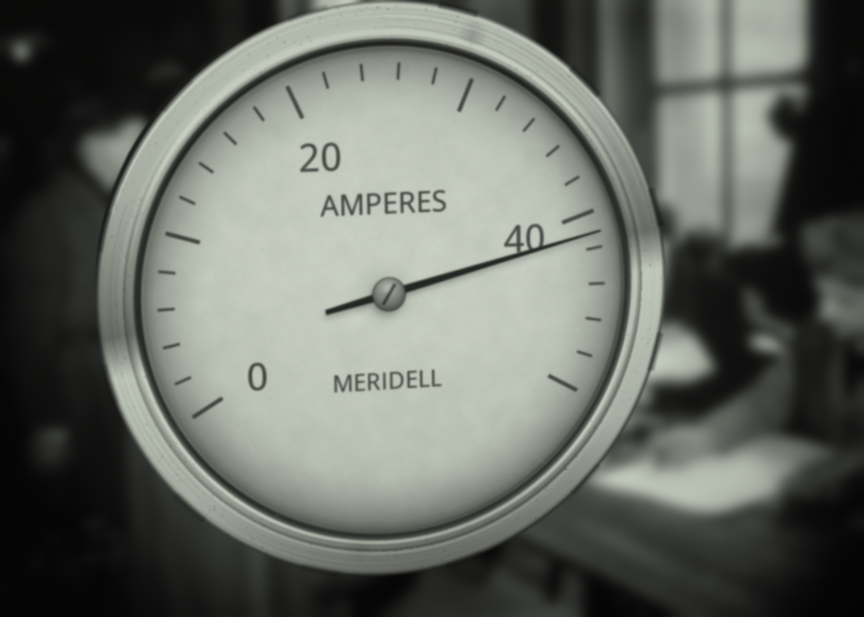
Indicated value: 41 A
